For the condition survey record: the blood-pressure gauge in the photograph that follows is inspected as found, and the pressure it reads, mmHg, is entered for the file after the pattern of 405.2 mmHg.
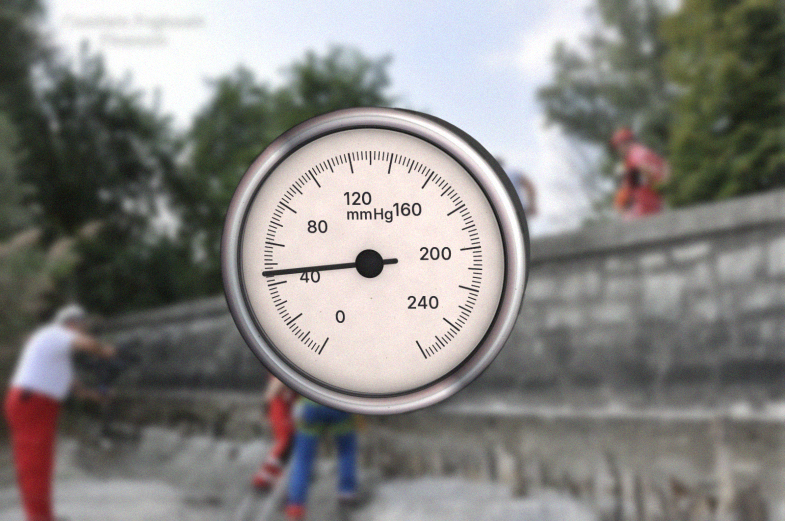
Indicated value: 46 mmHg
